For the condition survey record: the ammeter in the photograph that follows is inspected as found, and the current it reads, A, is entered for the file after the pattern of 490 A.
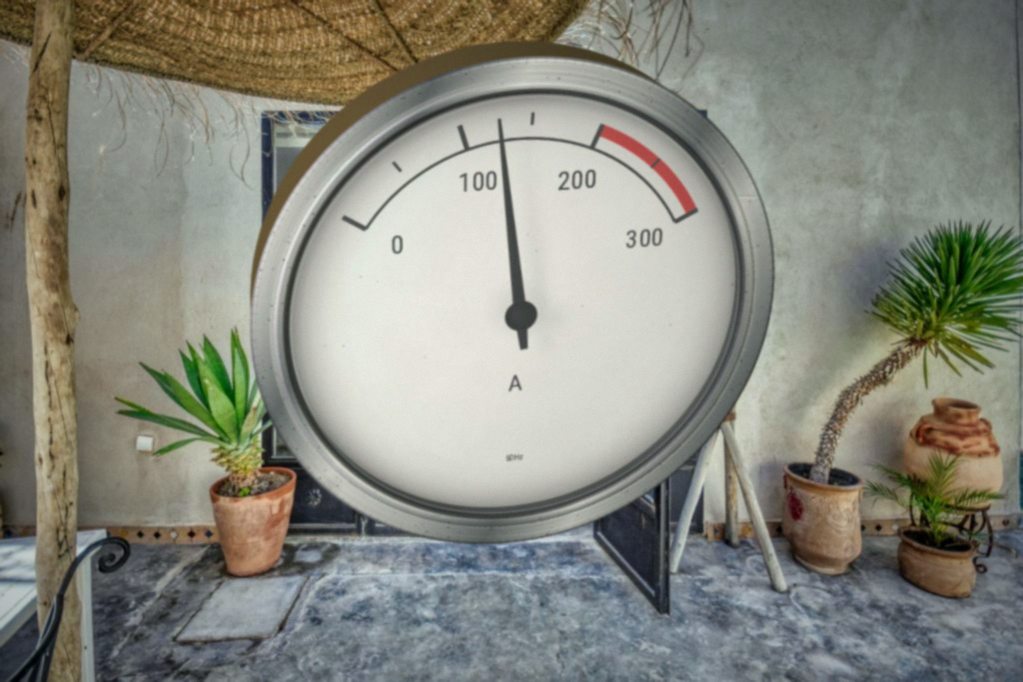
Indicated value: 125 A
